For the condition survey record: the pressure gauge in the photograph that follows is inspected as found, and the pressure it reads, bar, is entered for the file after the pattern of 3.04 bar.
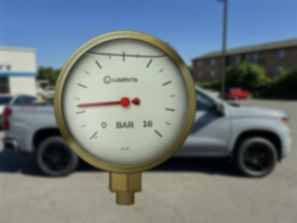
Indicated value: 2.5 bar
